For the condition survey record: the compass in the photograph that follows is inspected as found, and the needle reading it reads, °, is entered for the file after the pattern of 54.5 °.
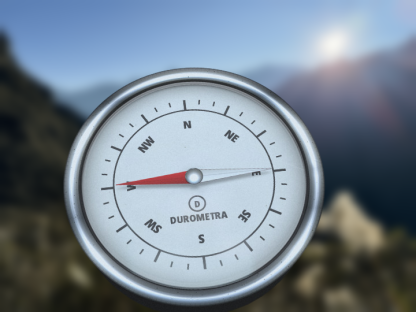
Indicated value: 270 °
